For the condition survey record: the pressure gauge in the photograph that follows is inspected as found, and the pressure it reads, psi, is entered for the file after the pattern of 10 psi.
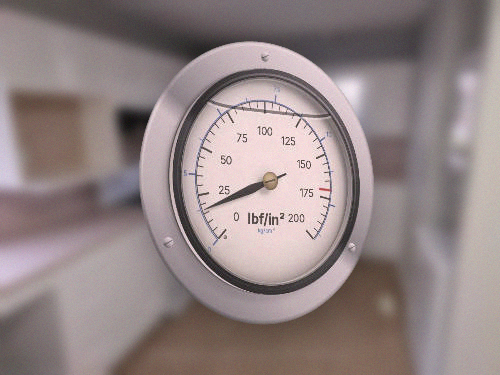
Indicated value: 17.5 psi
